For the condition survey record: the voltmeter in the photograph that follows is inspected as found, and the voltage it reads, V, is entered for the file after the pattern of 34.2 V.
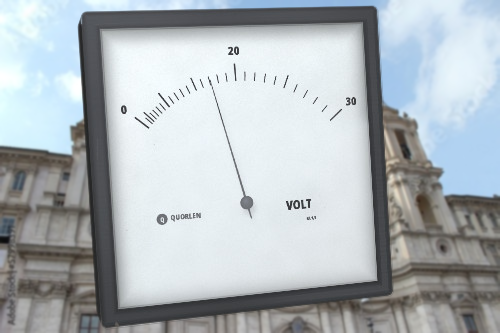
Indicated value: 17 V
